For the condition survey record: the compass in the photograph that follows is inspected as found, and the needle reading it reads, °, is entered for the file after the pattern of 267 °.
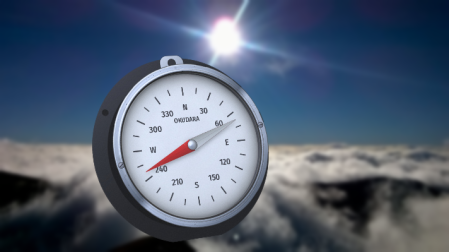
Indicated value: 247.5 °
